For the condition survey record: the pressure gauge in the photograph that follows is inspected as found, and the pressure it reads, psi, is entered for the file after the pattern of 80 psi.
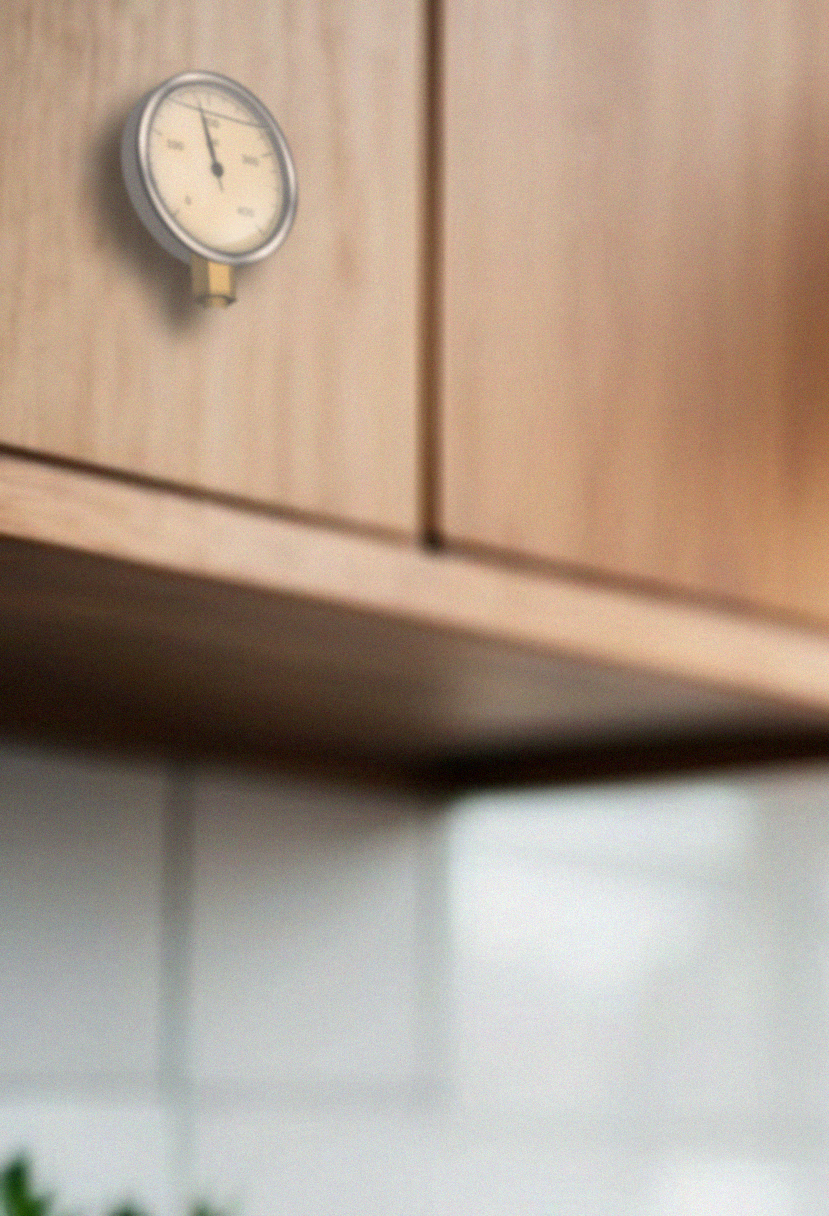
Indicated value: 180 psi
